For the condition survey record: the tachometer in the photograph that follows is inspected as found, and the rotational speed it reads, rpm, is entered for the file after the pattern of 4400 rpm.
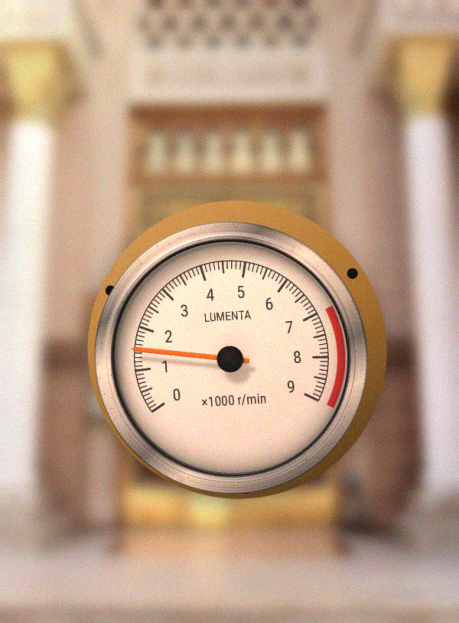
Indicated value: 1500 rpm
